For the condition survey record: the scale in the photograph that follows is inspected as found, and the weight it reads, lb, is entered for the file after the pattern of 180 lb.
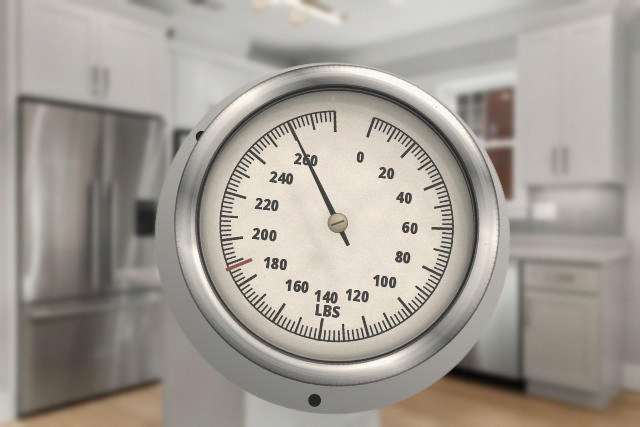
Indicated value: 260 lb
